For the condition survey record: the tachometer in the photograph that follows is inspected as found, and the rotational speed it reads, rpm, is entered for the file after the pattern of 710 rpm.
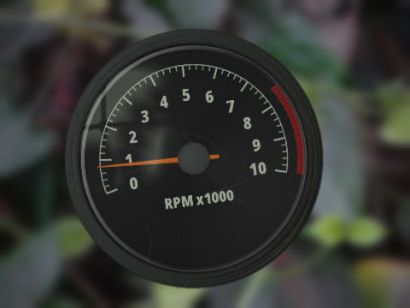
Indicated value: 800 rpm
